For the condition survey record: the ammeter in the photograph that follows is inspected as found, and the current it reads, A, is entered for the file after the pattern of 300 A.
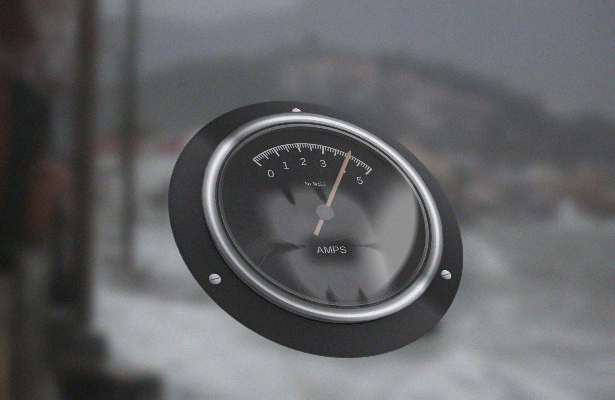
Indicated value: 4 A
